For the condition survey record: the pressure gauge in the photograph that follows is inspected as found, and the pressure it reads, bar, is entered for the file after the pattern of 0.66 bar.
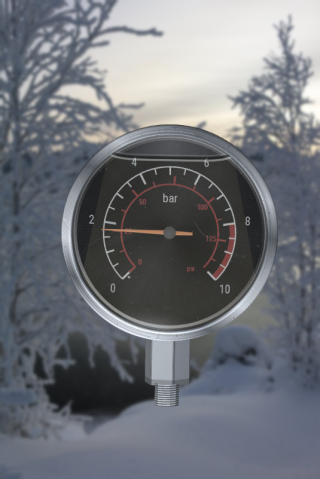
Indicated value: 1.75 bar
